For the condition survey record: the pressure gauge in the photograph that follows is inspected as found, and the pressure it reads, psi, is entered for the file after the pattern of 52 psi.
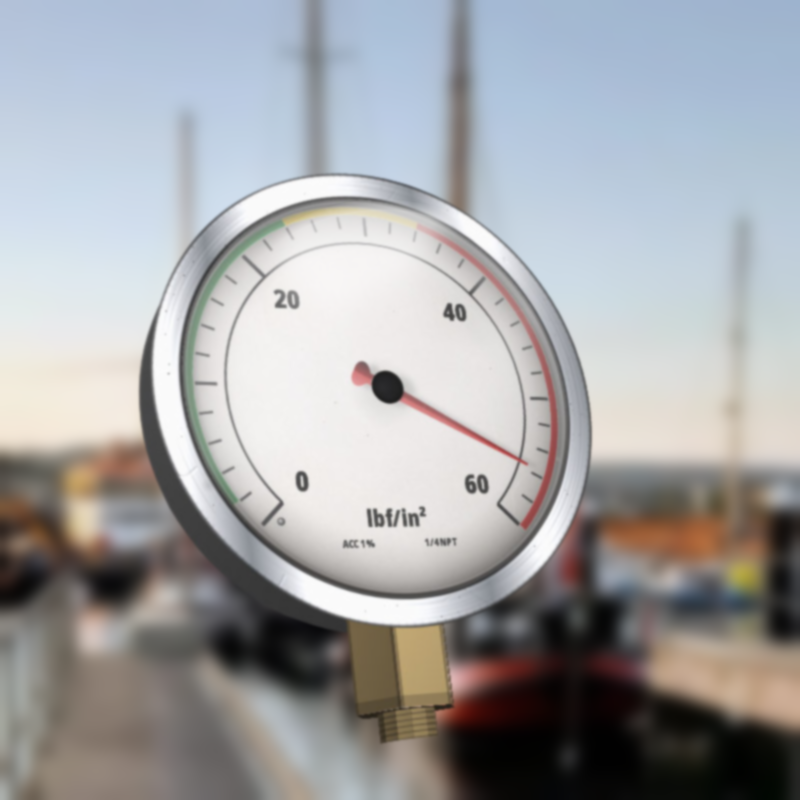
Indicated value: 56 psi
